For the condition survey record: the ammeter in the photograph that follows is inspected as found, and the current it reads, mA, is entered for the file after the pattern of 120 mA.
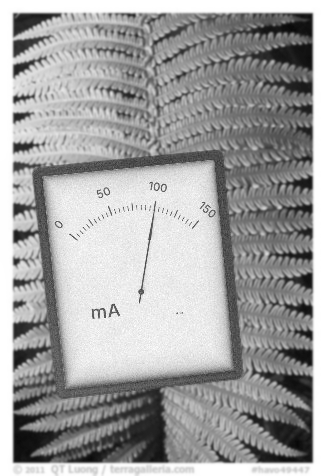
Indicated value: 100 mA
